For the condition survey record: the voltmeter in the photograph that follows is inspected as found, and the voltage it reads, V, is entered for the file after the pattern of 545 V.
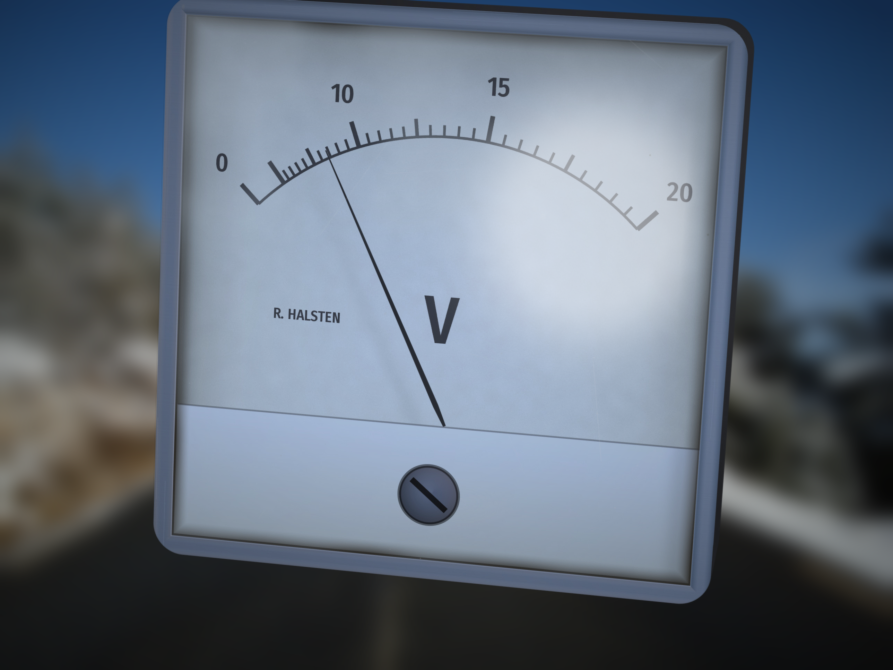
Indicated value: 8.5 V
